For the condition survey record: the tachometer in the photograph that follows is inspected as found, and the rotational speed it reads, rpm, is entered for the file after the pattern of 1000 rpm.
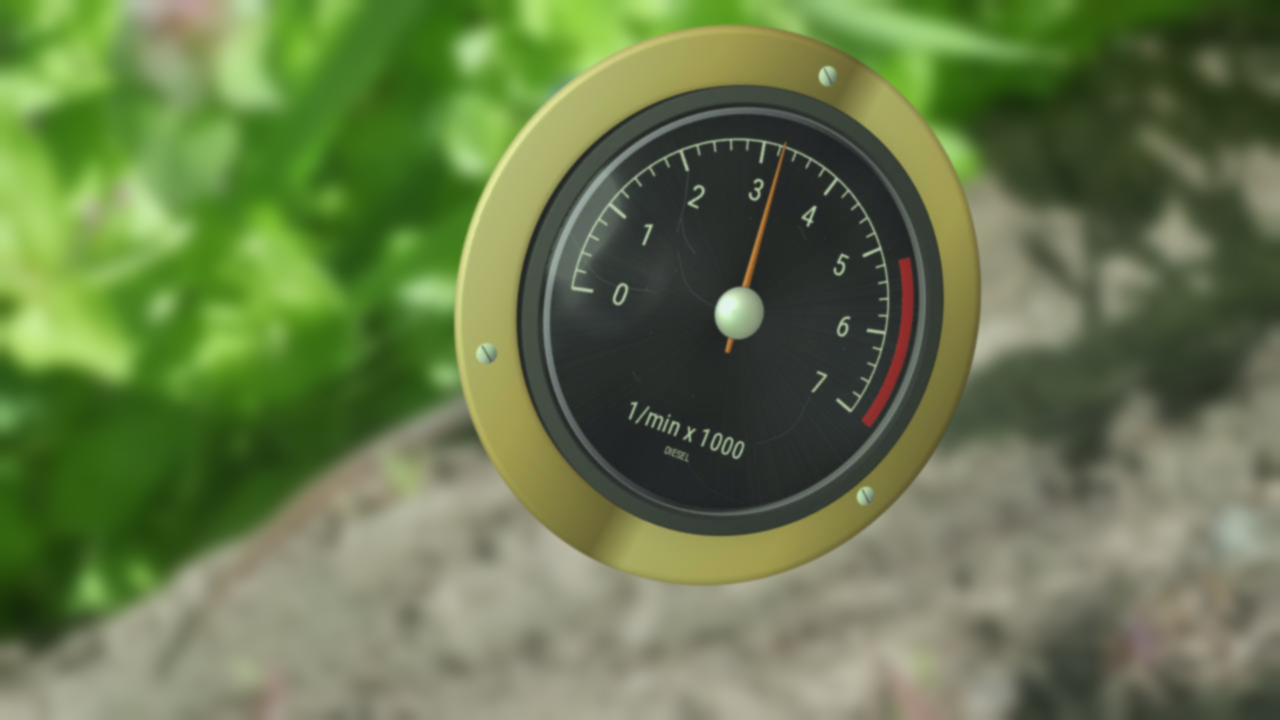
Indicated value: 3200 rpm
